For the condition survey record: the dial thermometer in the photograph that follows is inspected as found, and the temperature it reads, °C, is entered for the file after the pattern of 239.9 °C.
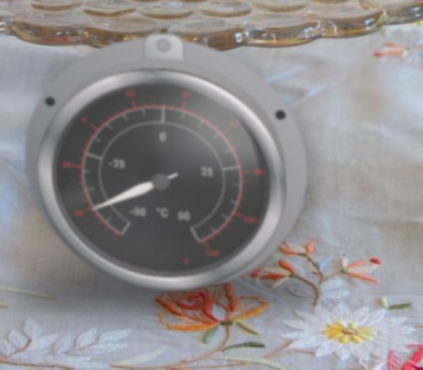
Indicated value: -40 °C
